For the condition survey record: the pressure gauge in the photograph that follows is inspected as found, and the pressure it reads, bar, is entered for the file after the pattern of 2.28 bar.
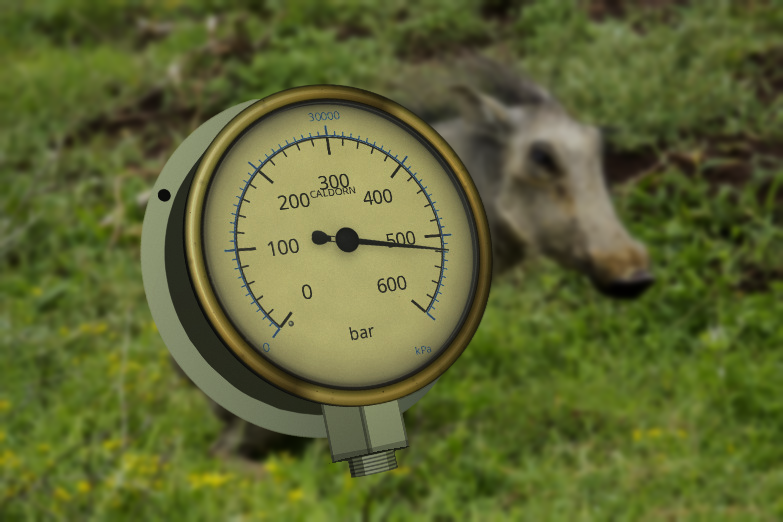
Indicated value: 520 bar
